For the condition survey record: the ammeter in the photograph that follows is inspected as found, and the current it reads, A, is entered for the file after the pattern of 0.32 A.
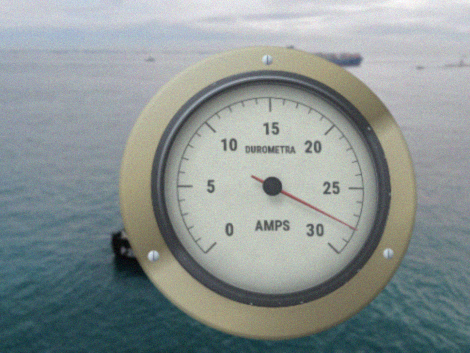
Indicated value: 28 A
